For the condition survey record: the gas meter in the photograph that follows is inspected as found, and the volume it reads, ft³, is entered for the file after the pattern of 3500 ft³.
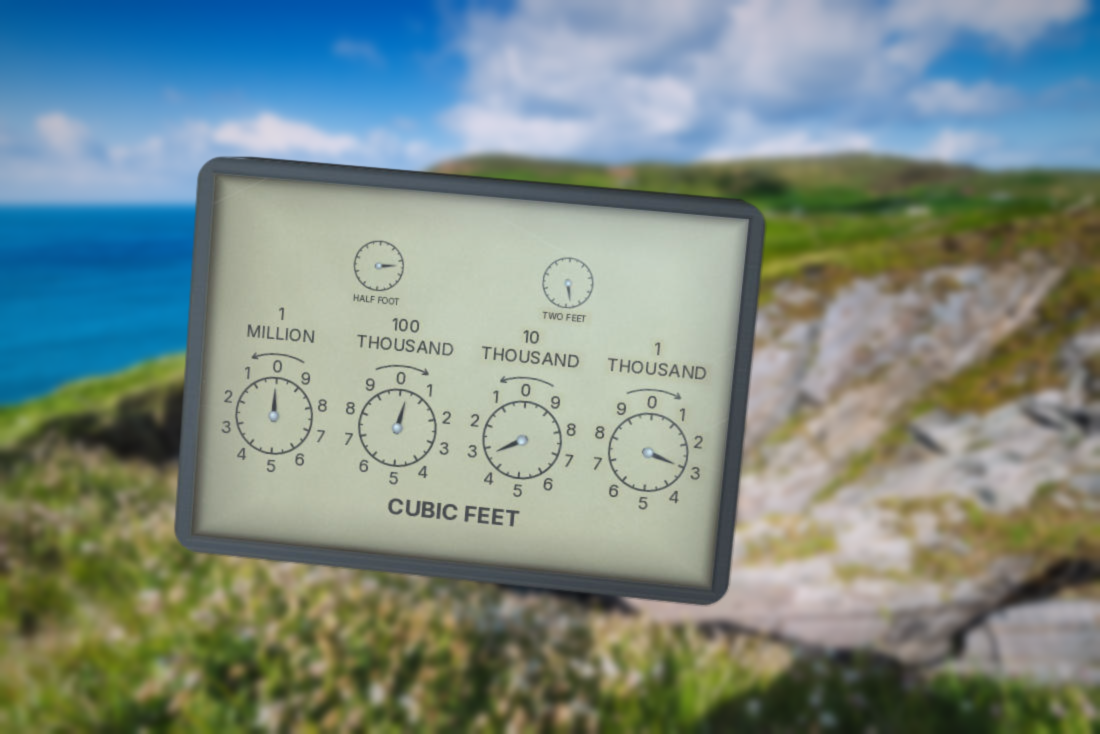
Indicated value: 3300 ft³
